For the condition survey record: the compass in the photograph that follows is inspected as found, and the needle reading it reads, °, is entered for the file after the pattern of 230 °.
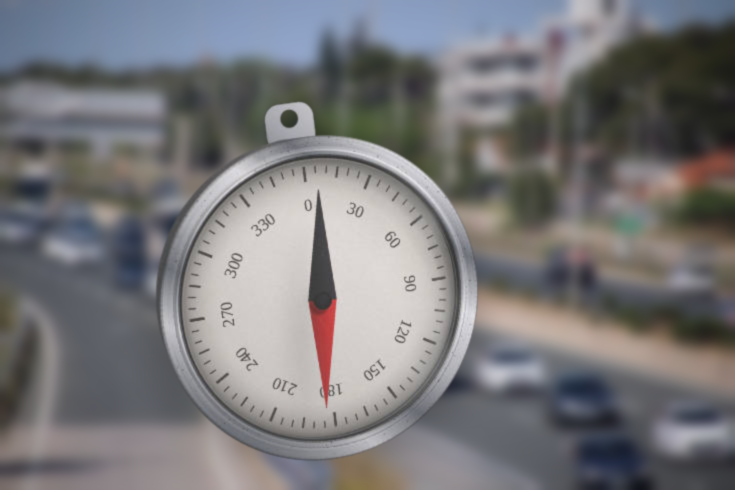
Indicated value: 185 °
